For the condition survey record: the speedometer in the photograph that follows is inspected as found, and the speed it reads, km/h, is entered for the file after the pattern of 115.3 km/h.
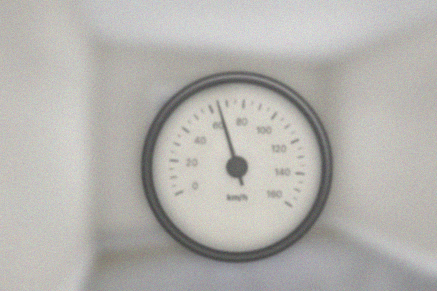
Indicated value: 65 km/h
